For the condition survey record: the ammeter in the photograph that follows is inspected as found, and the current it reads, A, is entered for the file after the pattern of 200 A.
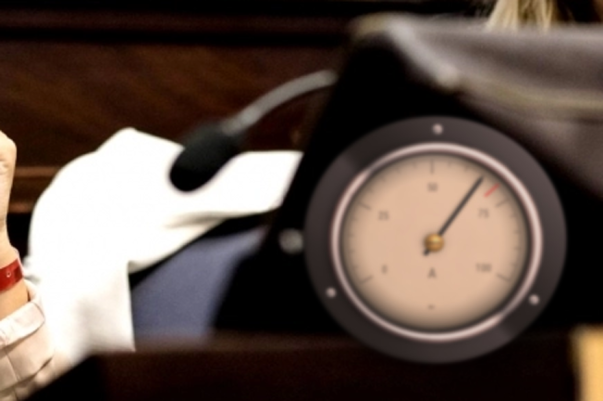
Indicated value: 65 A
